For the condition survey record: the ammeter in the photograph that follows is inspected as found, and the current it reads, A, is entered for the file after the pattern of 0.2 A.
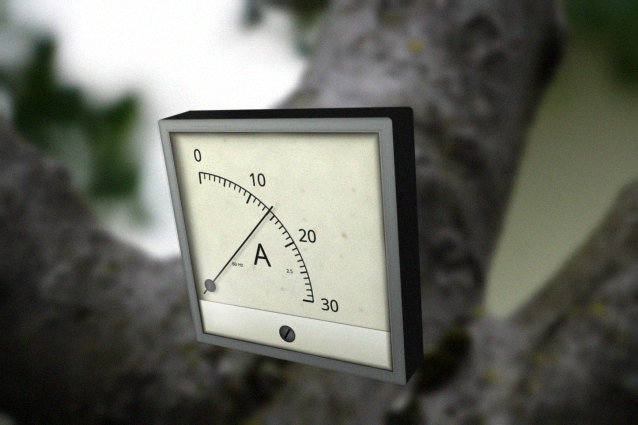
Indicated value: 14 A
